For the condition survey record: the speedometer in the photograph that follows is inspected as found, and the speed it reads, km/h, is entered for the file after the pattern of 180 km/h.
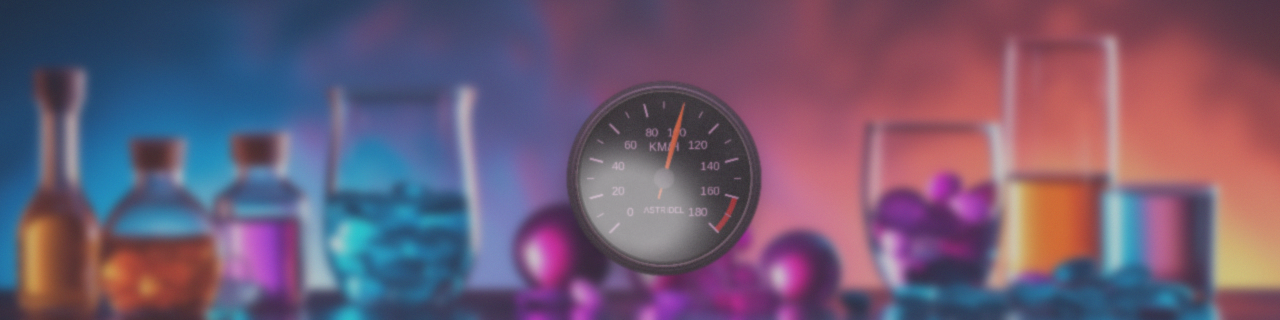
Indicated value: 100 km/h
